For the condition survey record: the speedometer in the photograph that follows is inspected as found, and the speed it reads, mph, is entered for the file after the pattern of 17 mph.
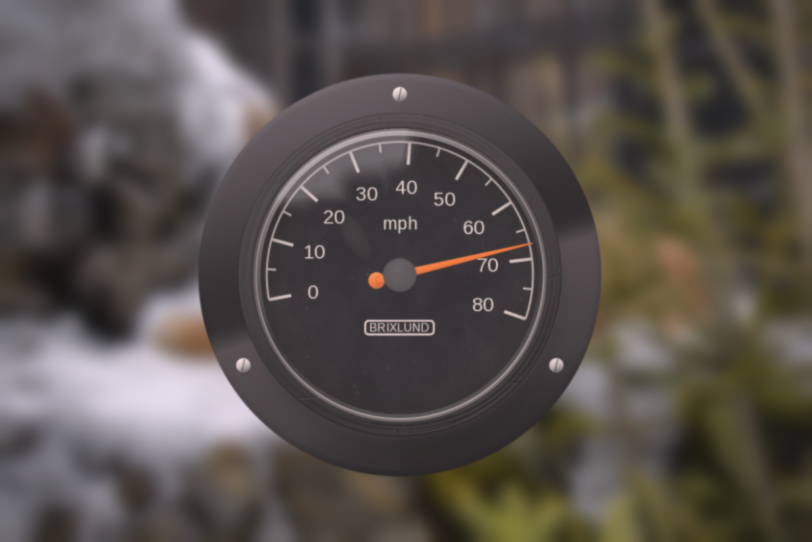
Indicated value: 67.5 mph
